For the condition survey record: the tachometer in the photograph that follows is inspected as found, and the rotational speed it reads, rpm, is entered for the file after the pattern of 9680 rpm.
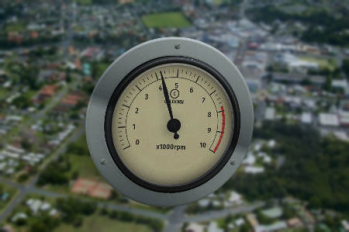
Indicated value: 4200 rpm
